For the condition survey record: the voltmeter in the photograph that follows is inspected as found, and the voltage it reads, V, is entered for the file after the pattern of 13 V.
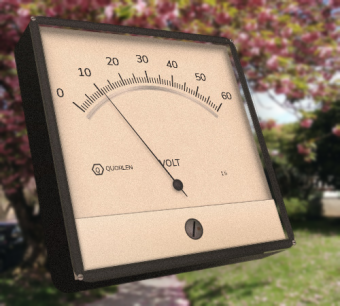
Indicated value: 10 V
